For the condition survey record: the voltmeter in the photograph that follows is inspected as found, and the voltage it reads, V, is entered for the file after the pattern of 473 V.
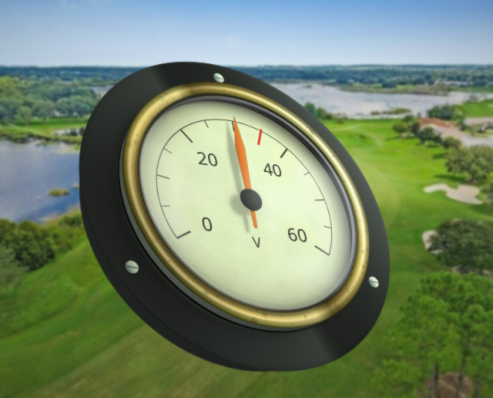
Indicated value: 30 V
